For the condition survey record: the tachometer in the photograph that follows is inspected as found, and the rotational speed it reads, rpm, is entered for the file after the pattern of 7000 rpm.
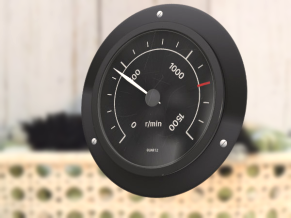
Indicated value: 450 rpm
